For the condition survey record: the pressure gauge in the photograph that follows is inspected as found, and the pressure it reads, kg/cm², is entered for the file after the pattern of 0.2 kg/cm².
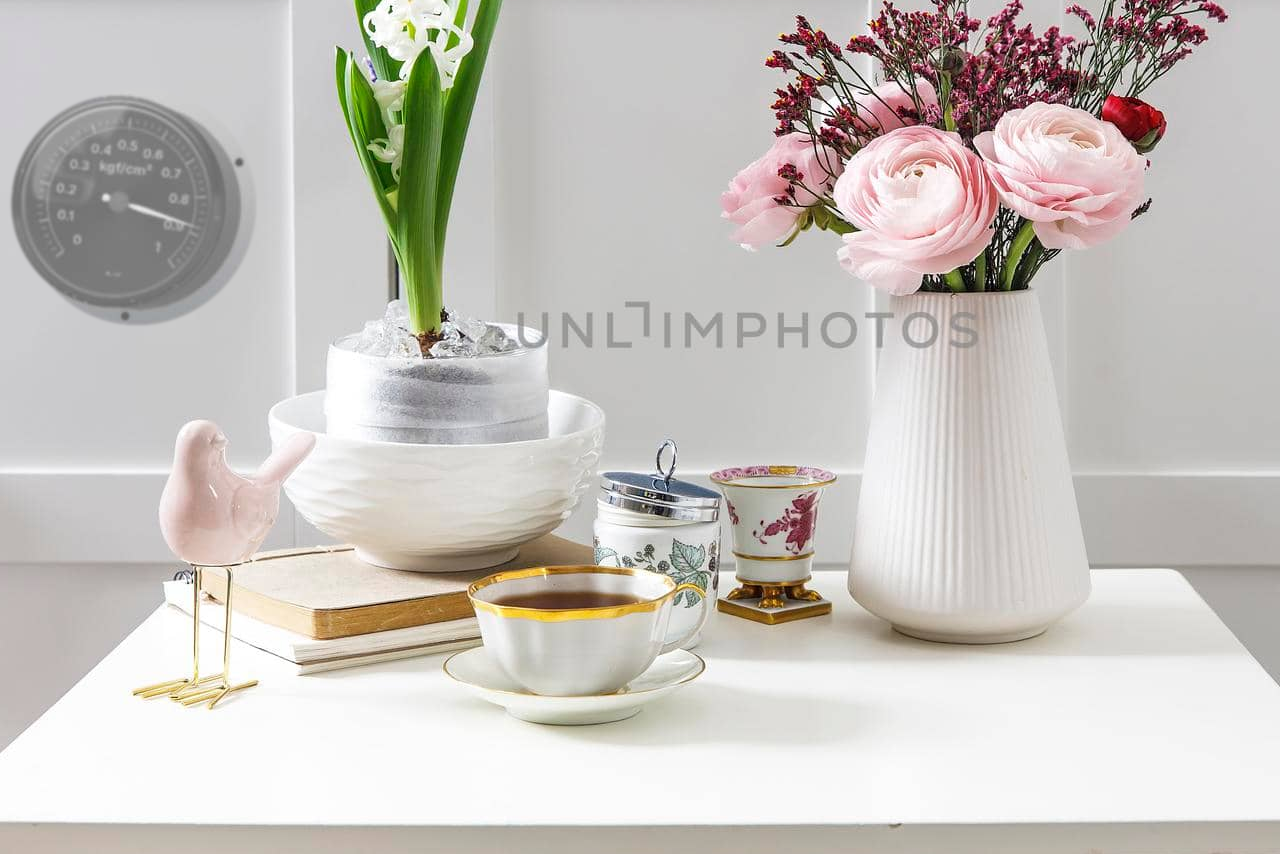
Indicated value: 0.88 kg/cm²
